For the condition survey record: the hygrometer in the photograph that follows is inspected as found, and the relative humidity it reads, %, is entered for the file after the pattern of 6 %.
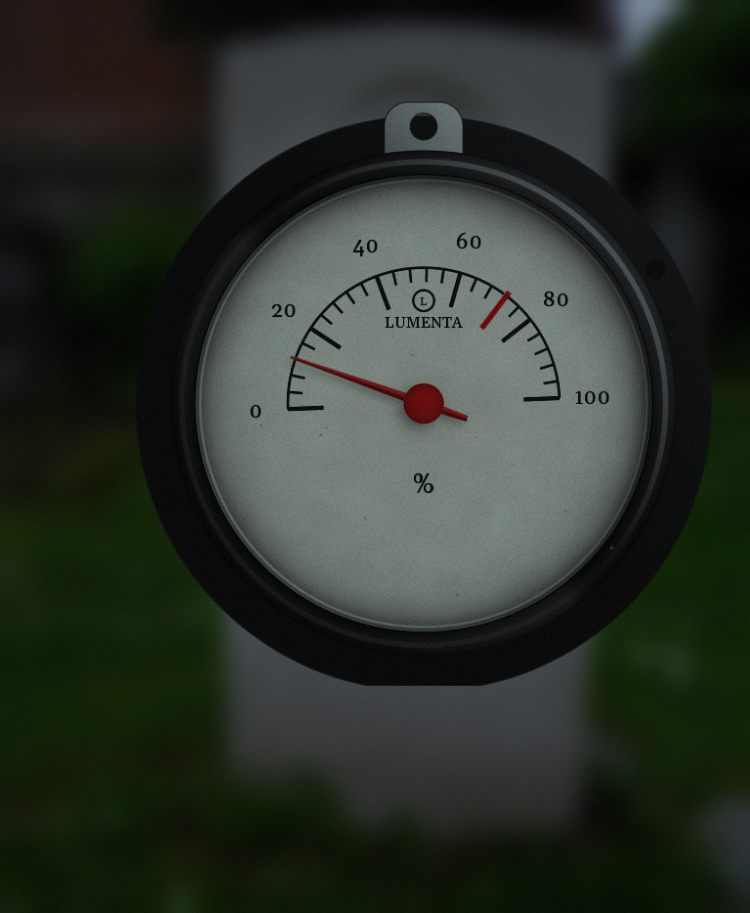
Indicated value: 12 %
